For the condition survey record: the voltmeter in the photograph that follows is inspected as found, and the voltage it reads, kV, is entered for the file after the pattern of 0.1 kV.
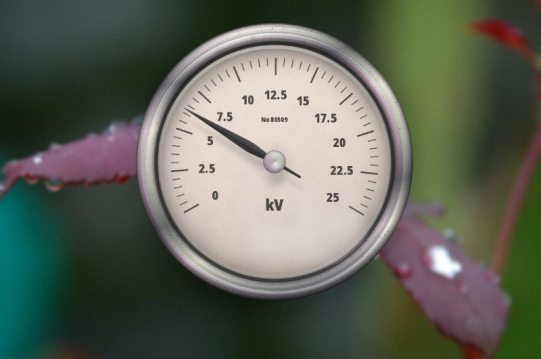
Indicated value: 6.25 kV
